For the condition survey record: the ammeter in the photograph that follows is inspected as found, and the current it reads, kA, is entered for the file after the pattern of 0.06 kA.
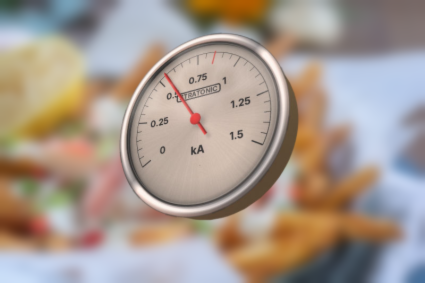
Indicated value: 0.55 kA
